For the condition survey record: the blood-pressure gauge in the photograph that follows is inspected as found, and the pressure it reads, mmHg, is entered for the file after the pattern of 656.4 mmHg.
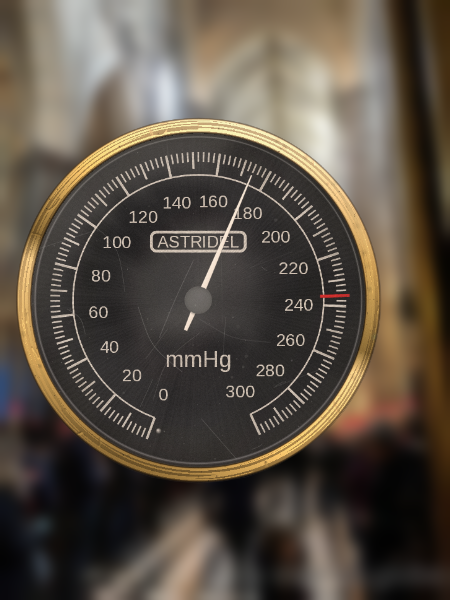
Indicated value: 174 mmHg
